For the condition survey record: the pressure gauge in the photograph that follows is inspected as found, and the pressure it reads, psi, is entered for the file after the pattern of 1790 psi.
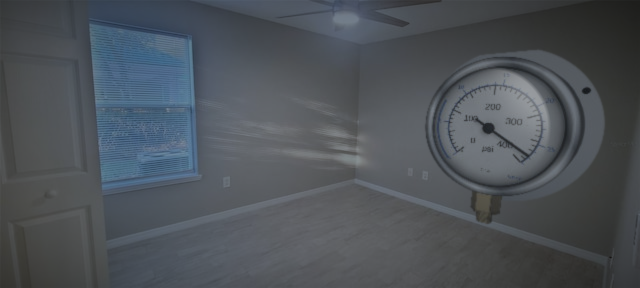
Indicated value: 380 psi
